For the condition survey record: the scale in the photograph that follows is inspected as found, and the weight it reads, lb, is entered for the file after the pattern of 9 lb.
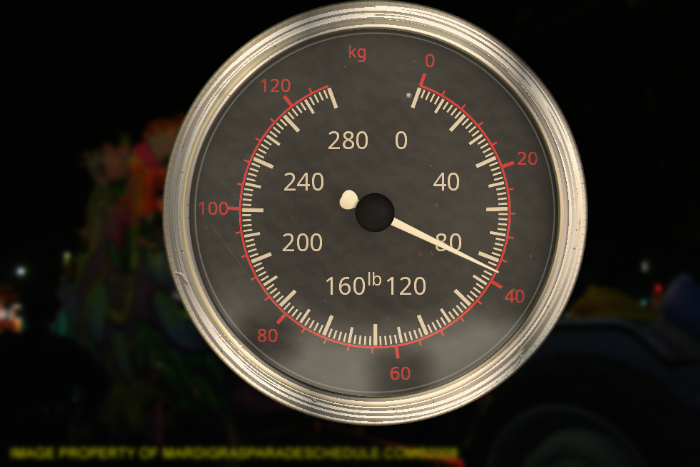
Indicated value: 84 lb
